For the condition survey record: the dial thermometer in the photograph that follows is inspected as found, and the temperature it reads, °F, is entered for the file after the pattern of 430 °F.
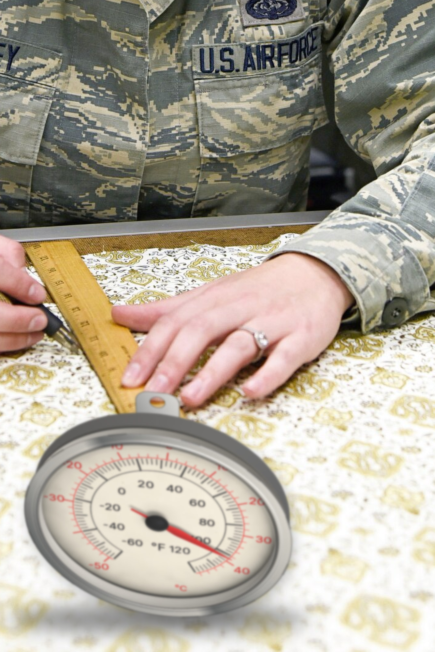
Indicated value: 100 °F
